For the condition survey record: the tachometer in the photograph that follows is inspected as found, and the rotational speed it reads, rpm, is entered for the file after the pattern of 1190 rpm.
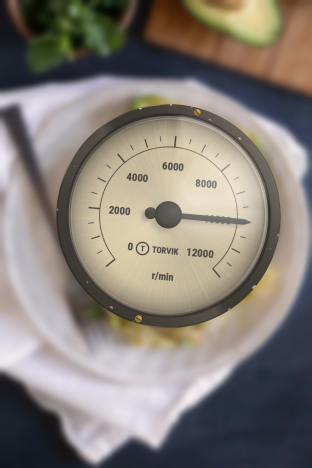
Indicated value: 10000 rpm
